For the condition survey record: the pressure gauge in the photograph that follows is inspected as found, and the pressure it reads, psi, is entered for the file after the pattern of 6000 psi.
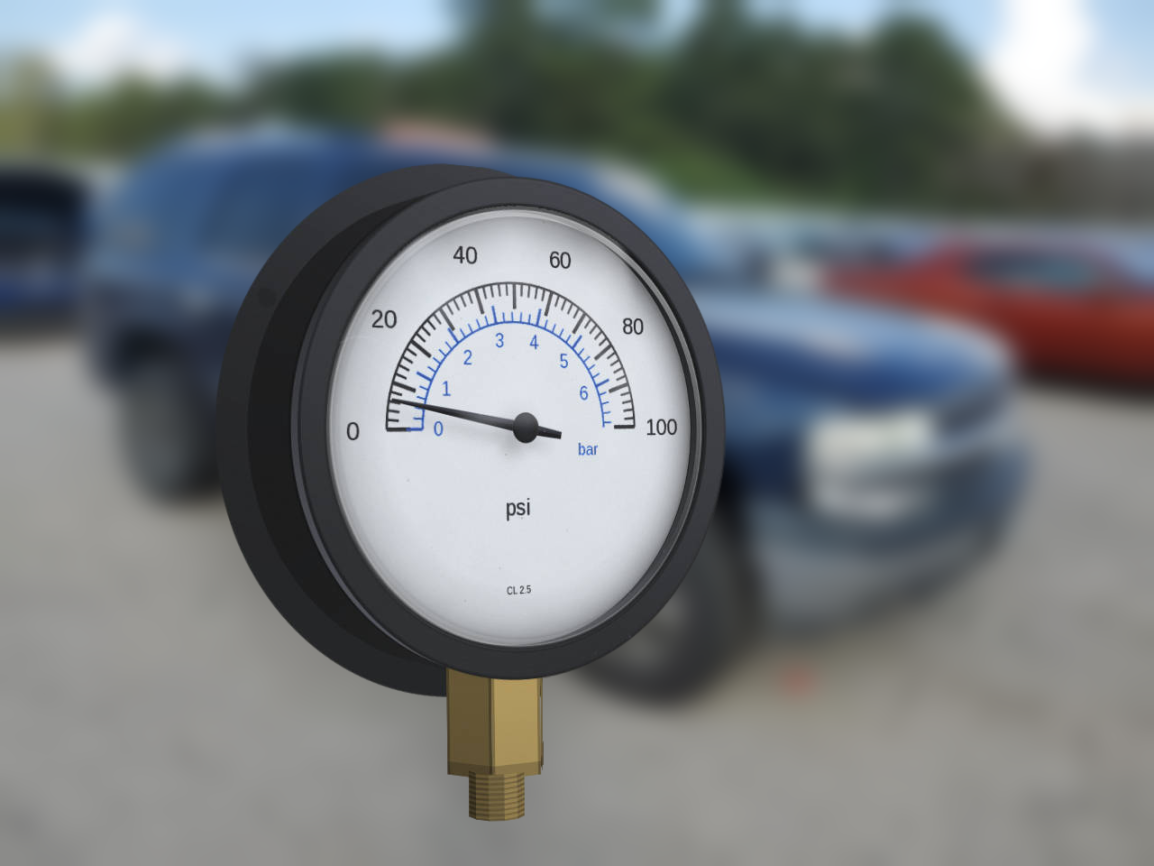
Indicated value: 6 psi
